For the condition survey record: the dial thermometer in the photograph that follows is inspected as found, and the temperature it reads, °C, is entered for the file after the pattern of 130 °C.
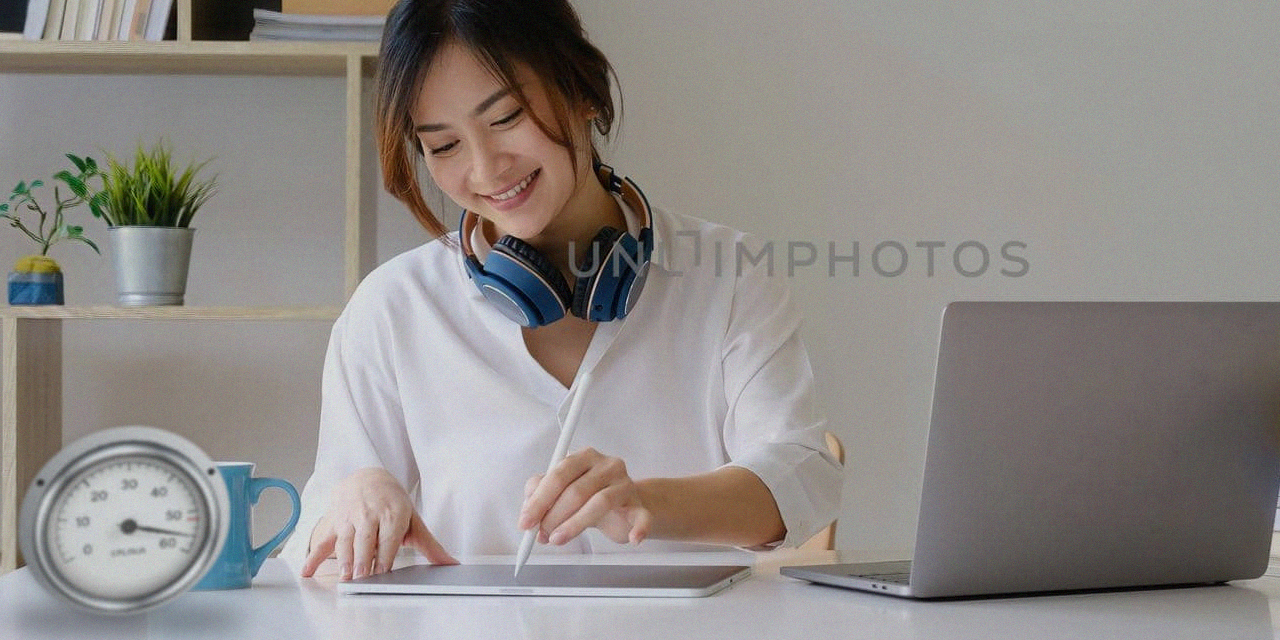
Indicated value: 56 °C
